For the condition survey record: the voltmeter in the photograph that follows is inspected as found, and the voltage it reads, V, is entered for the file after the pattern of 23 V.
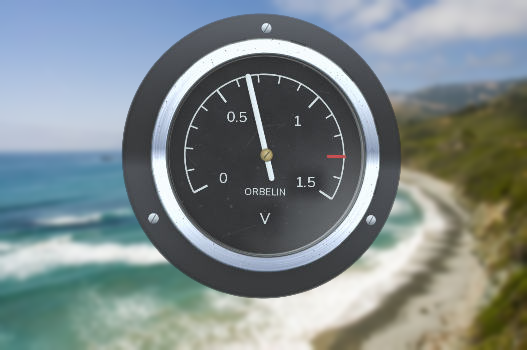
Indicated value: 0.65 V
